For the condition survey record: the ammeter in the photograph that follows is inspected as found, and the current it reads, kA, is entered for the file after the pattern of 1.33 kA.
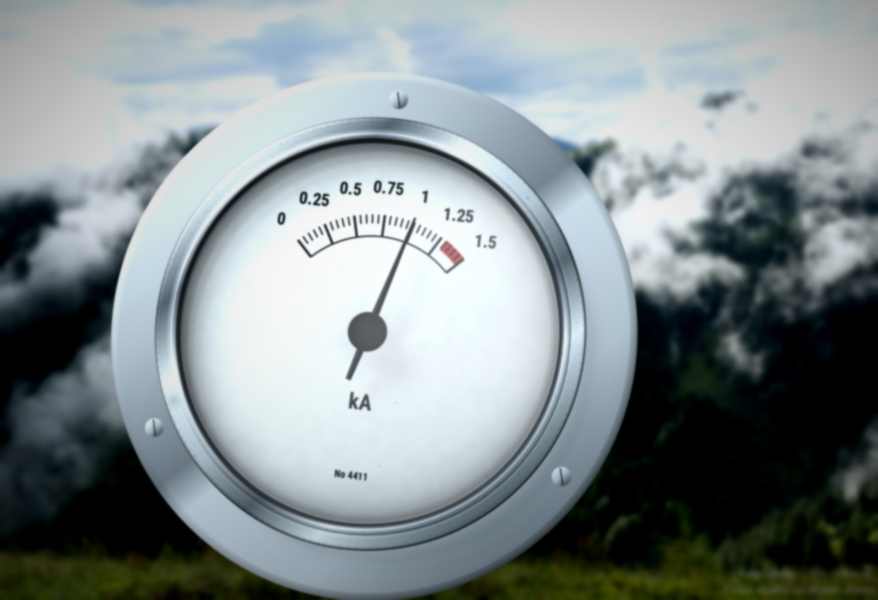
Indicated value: 1 kA
